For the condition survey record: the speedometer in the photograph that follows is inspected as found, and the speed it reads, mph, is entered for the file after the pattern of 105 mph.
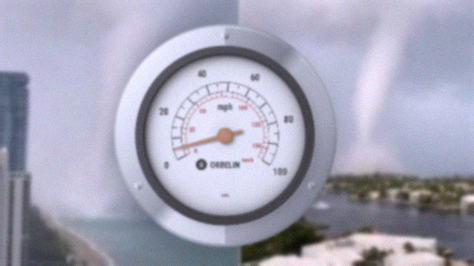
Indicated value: 5 mph
